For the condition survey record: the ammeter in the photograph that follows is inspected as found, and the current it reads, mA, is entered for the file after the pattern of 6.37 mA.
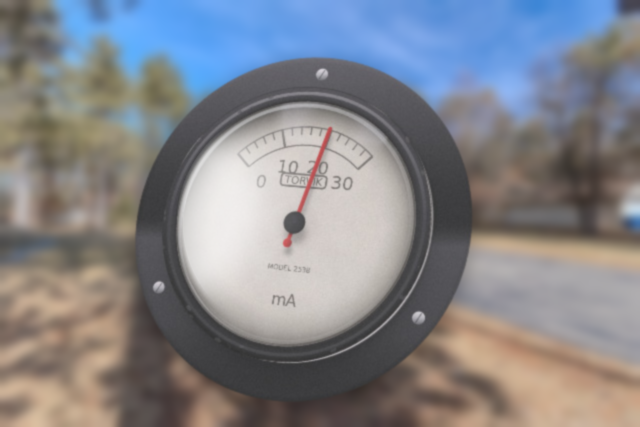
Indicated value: 20 mA
